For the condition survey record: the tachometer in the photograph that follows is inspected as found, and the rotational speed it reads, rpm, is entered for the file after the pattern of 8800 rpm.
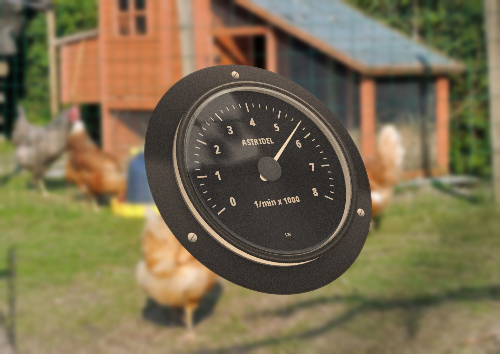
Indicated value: 5600 rpm
